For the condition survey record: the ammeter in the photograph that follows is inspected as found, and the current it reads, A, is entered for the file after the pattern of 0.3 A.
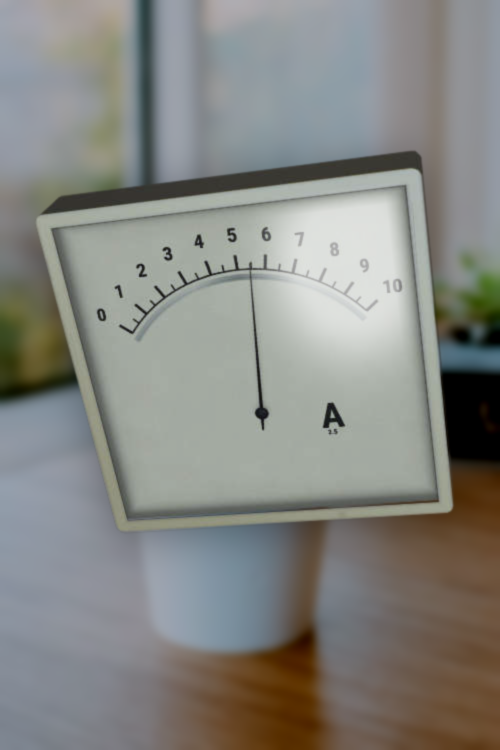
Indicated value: 5.5 A
